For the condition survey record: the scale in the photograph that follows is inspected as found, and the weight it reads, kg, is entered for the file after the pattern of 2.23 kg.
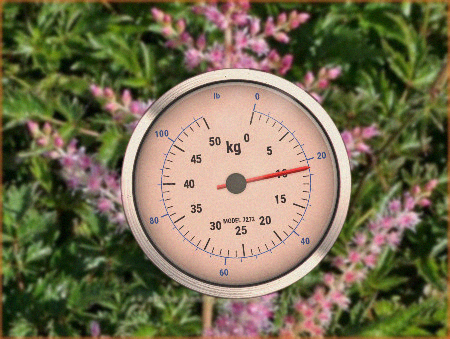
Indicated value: 10 kg
